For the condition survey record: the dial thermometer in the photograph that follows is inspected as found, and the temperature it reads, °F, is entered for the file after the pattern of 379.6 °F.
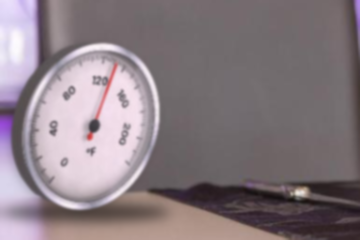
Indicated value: 130 °F
